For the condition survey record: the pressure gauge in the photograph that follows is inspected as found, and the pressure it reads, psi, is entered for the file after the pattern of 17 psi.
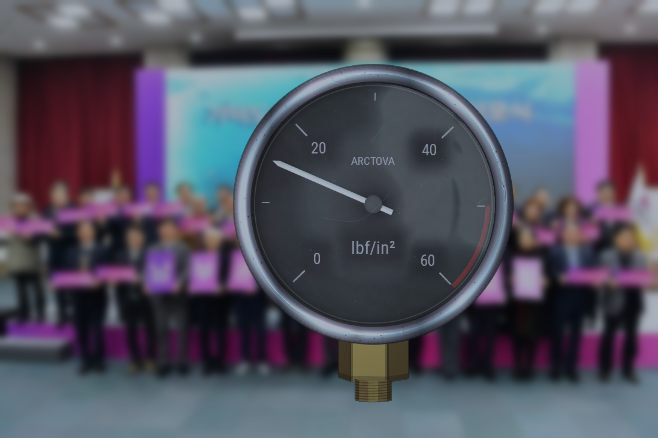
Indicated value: 15 psi
